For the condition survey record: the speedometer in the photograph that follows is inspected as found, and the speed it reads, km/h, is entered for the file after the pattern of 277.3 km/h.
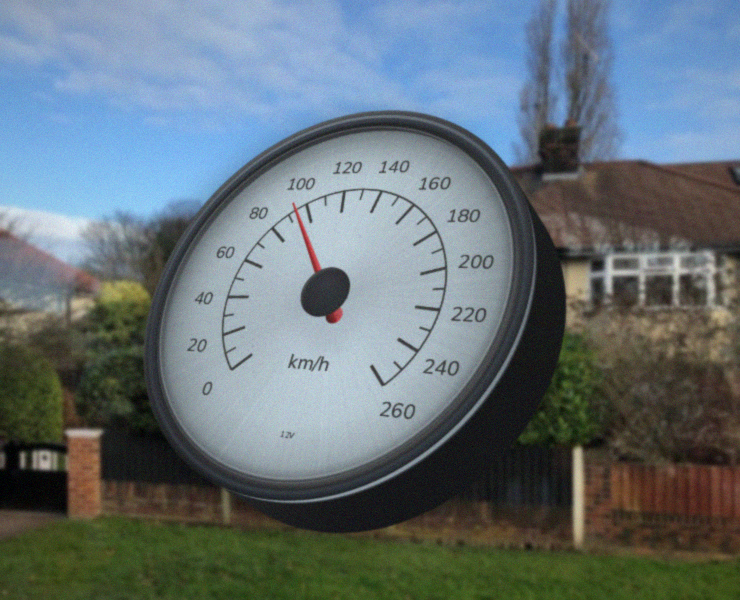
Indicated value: 95 km/h
